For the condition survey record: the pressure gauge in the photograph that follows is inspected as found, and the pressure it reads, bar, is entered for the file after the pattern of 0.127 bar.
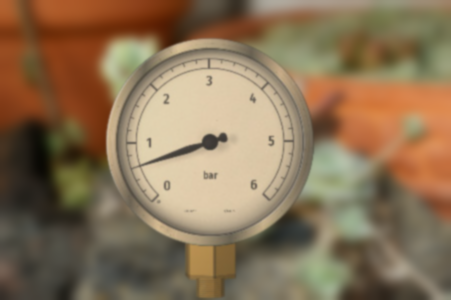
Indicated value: 0.6 bar
